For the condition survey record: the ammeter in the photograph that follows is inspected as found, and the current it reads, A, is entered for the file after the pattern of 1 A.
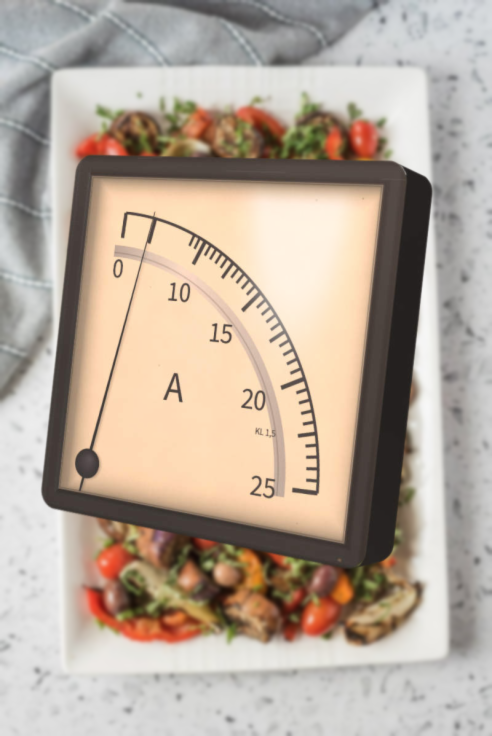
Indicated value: 5 A
